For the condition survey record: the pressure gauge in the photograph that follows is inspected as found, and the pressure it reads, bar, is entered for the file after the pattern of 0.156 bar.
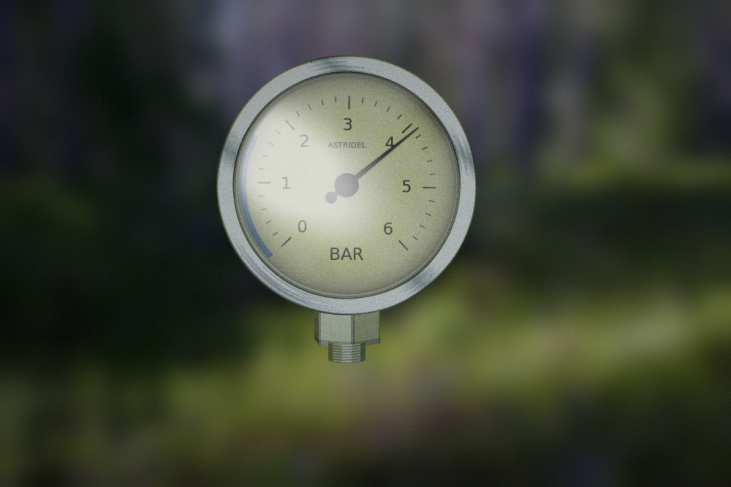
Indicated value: 4.1 bar
